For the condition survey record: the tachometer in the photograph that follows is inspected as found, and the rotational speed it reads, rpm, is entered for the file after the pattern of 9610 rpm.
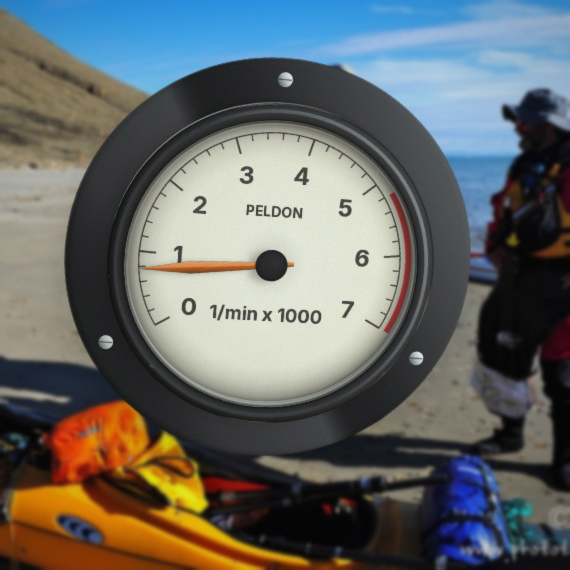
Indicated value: 800 rpm
